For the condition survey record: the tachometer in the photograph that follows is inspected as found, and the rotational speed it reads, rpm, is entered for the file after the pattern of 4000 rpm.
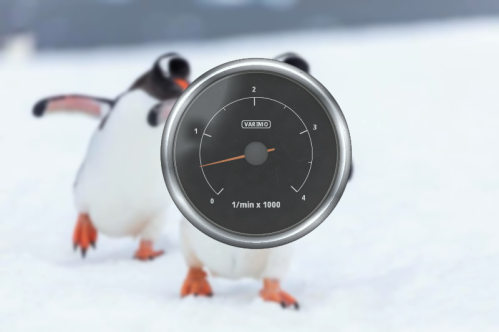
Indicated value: 500 rpm
